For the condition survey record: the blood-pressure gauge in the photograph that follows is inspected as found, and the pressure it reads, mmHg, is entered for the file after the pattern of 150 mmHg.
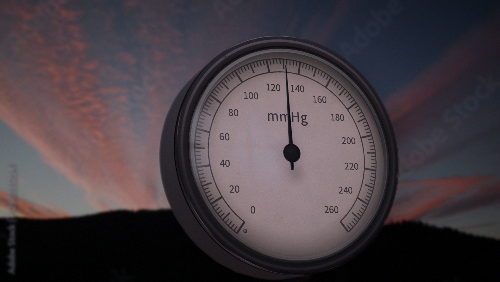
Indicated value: 130 mmHg
